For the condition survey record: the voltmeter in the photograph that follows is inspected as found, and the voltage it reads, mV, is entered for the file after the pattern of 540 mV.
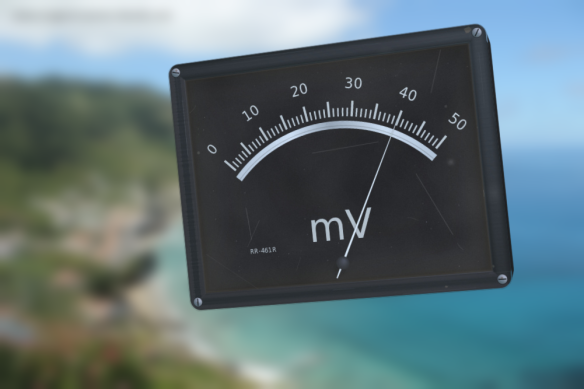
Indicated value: 40 mV
